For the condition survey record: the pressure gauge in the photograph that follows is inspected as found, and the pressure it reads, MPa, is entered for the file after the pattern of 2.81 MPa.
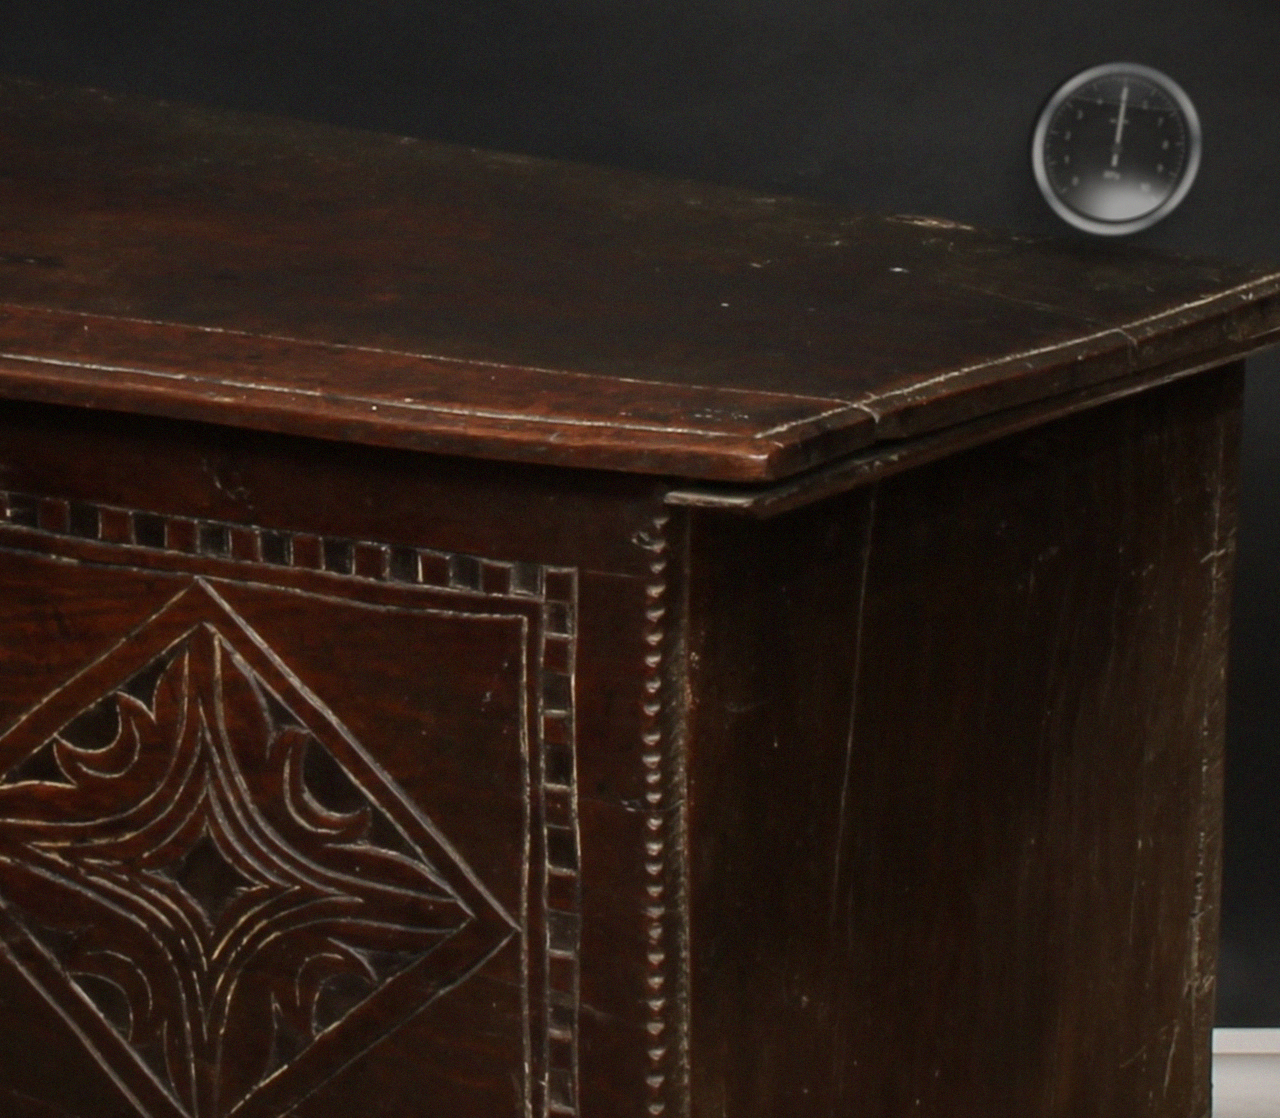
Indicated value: 5 MPa
